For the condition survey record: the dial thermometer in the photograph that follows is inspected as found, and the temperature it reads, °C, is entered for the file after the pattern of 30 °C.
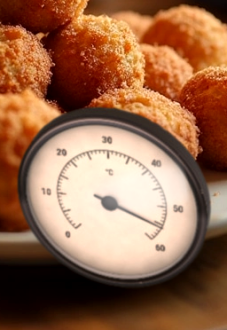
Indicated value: 55 °C
